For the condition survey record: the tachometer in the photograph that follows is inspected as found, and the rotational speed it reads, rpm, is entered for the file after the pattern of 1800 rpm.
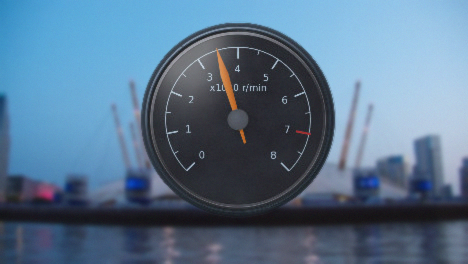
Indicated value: 3500 rpm
